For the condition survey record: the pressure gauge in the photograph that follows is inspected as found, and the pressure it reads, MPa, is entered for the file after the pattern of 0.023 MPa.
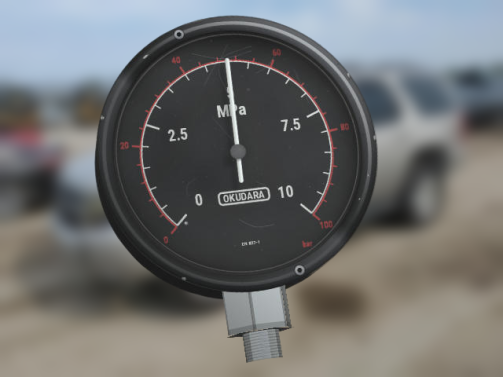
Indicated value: 5 MPa
